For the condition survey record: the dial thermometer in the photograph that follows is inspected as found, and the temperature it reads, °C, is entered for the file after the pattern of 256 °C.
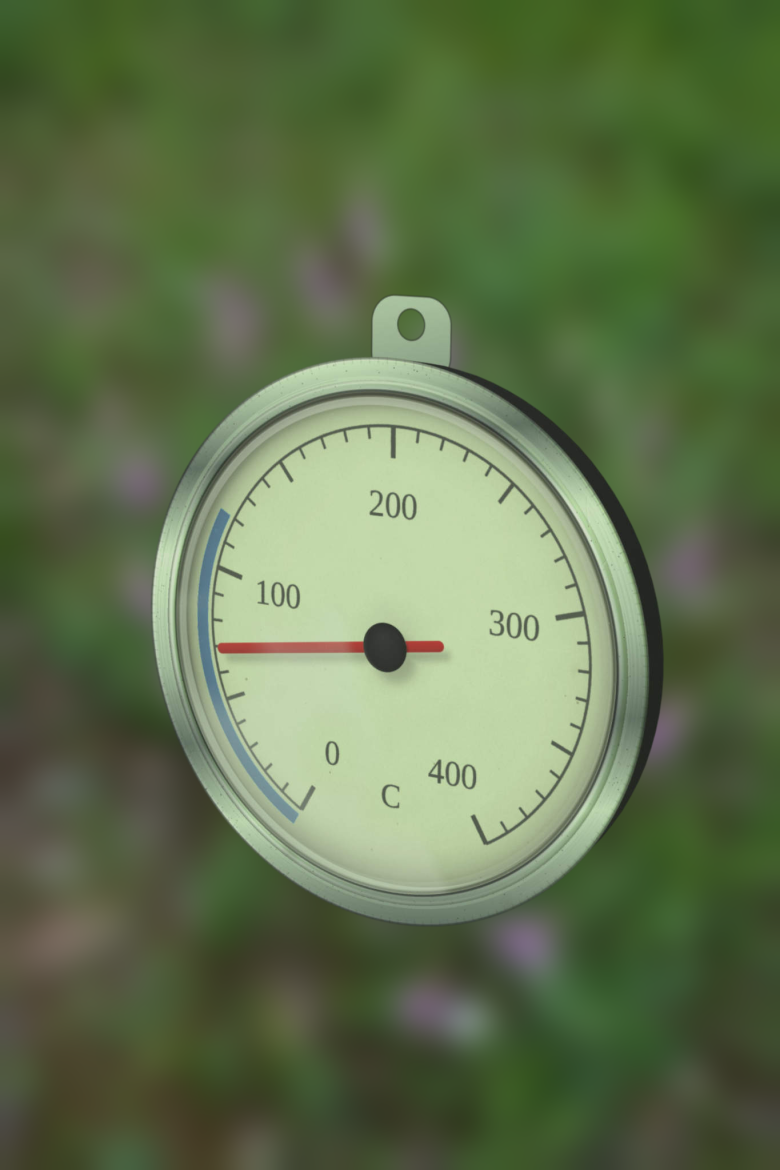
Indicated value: 70 °C
